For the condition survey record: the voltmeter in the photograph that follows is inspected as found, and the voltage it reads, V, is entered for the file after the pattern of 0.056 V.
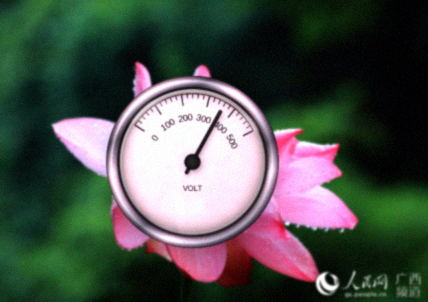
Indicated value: 360 V
